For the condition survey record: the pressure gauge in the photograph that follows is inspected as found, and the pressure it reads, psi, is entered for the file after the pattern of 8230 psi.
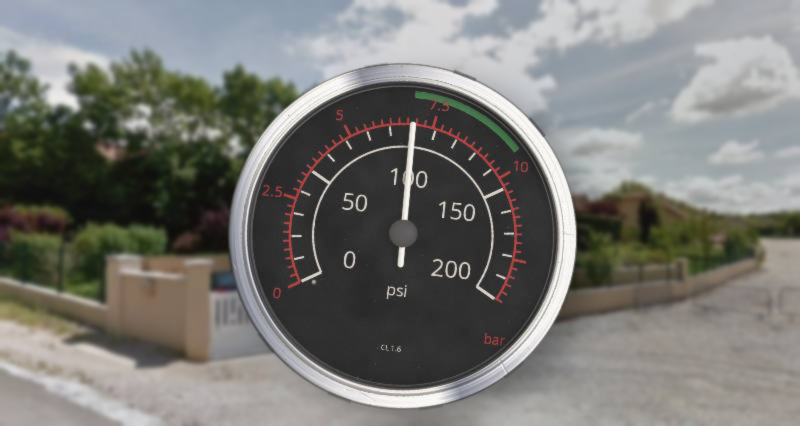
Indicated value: 100 psi
